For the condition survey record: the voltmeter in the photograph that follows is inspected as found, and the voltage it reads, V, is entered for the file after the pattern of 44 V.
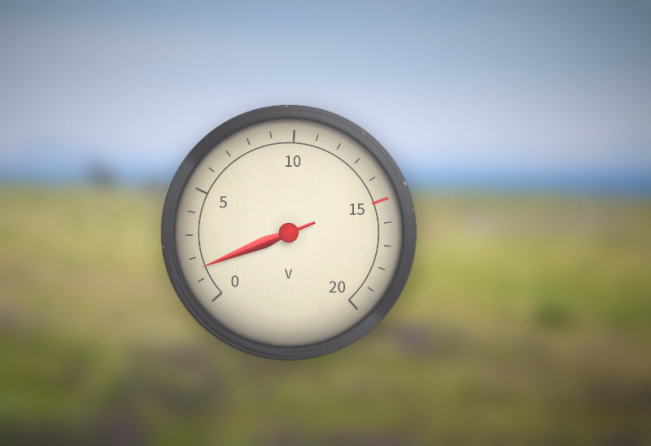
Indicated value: 1.5 V
